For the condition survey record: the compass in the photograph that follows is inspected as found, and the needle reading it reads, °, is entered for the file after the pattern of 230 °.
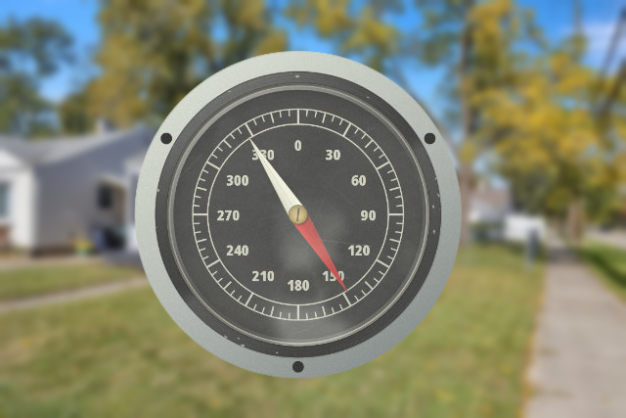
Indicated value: 147.5 °
